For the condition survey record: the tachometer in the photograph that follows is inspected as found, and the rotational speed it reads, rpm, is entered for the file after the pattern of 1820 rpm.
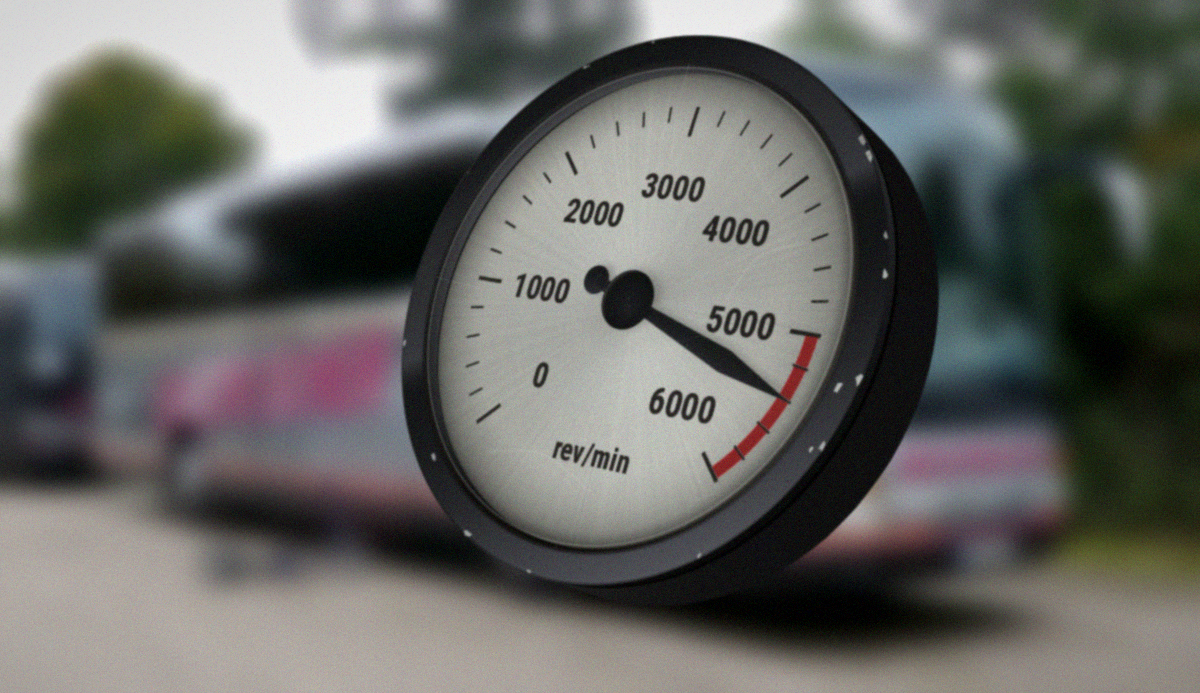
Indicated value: 5400 rpm
